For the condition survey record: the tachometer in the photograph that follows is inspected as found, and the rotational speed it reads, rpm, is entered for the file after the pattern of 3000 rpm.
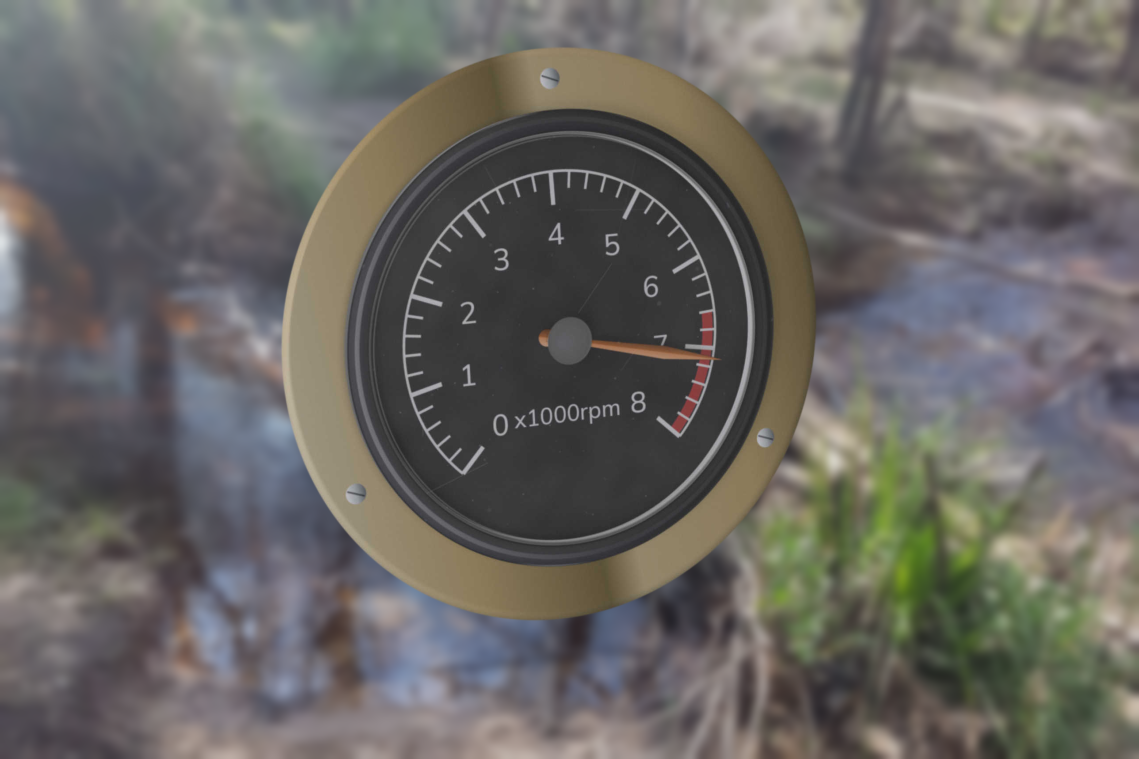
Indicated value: 7100 rpm
